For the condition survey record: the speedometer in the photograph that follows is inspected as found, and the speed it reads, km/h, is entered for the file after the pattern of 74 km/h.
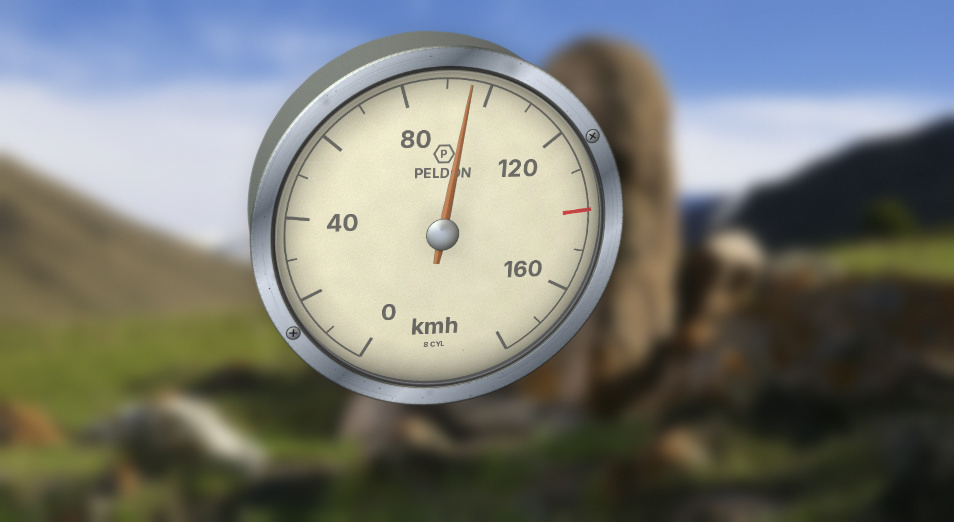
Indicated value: 95 km/h
